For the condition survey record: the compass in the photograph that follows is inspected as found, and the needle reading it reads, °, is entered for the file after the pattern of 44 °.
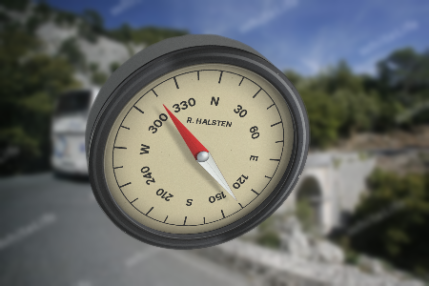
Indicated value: 315 °
